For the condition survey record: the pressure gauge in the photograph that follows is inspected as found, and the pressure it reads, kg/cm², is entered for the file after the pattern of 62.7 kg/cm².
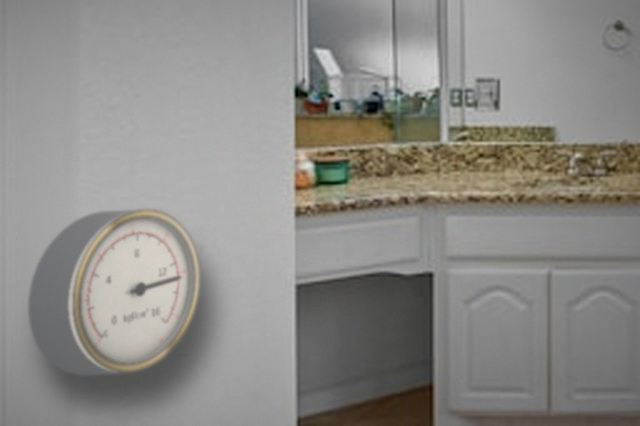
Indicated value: 13 kg/cm²
